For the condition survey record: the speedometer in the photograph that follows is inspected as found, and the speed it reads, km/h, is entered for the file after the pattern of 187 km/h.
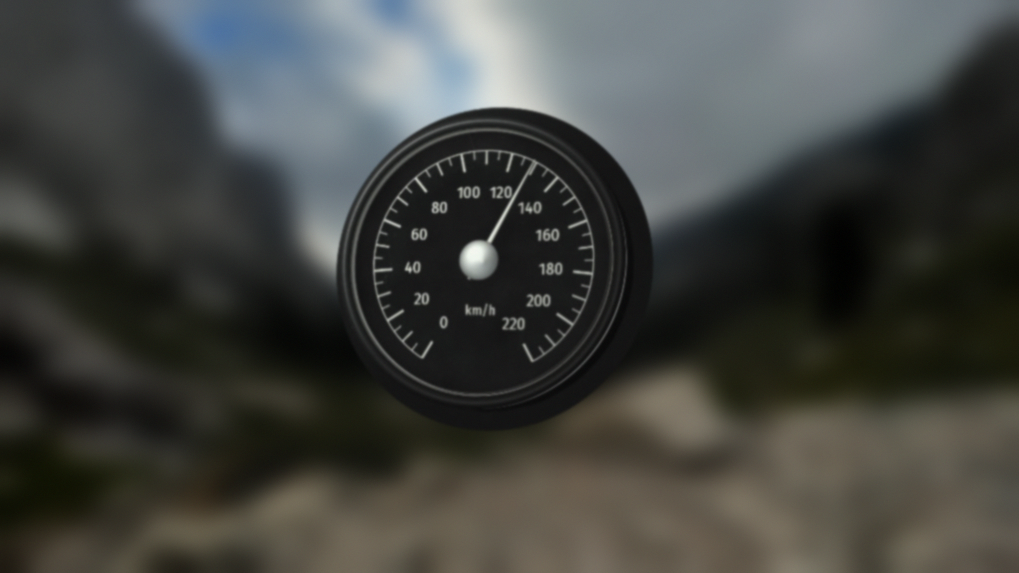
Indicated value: 130 km/h
